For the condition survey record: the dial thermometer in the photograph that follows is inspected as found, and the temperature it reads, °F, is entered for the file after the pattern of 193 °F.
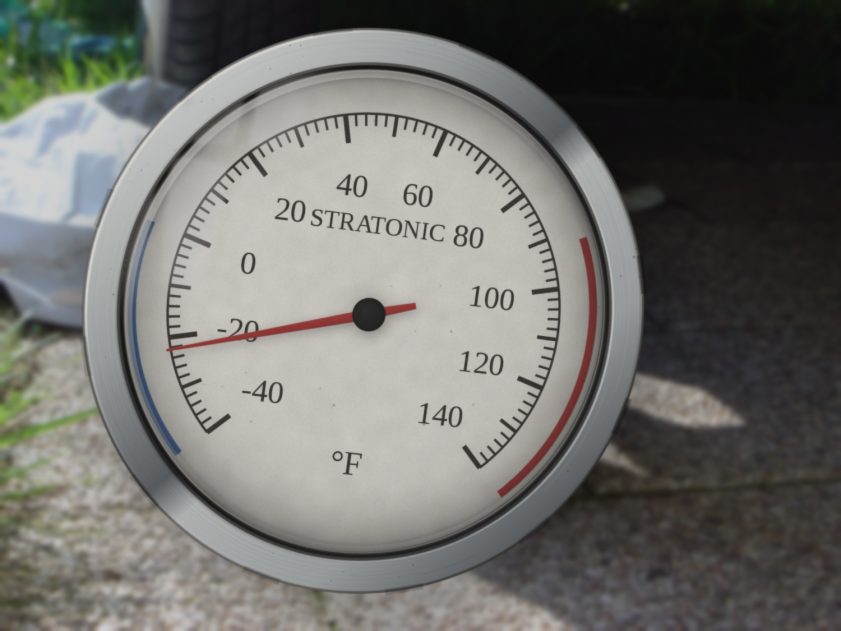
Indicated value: -22 °F
